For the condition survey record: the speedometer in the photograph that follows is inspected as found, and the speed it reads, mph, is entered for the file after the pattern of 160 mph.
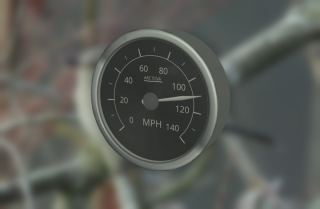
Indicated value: 110 mph
